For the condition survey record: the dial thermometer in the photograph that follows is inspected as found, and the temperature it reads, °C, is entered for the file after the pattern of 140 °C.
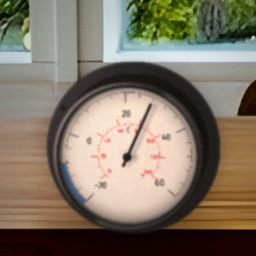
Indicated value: 28 °C
